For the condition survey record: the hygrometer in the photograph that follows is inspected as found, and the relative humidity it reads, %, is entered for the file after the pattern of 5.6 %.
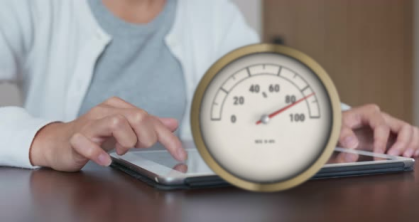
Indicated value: 85 %
